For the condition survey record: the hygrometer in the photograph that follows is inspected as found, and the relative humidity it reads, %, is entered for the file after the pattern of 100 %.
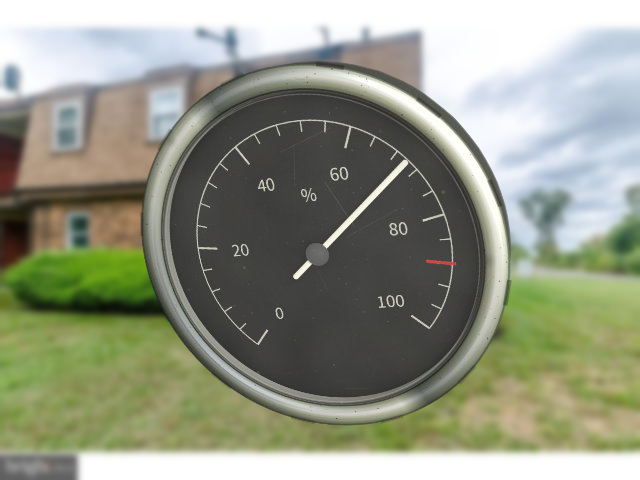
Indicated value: 70 %
